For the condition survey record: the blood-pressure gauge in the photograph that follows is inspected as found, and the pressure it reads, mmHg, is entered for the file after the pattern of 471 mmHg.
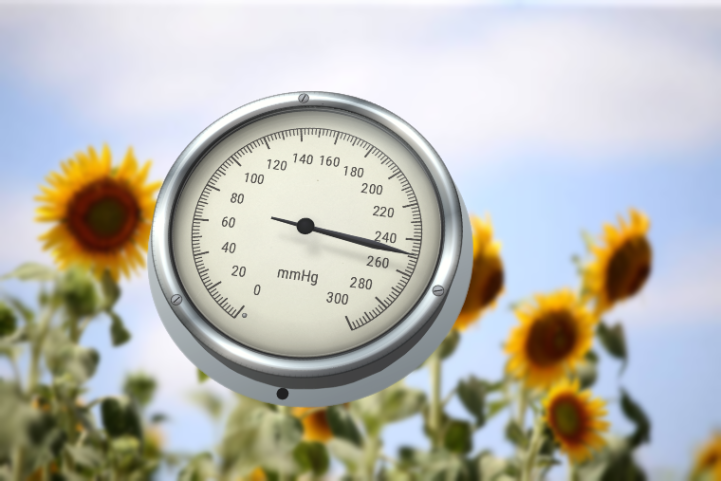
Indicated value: 250 mmHg
